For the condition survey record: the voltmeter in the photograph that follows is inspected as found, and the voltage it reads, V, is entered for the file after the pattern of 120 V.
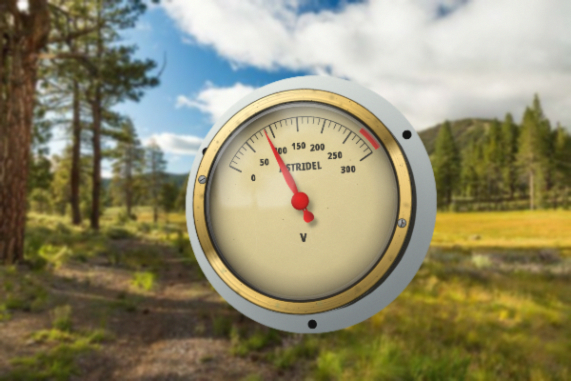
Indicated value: 90 V
